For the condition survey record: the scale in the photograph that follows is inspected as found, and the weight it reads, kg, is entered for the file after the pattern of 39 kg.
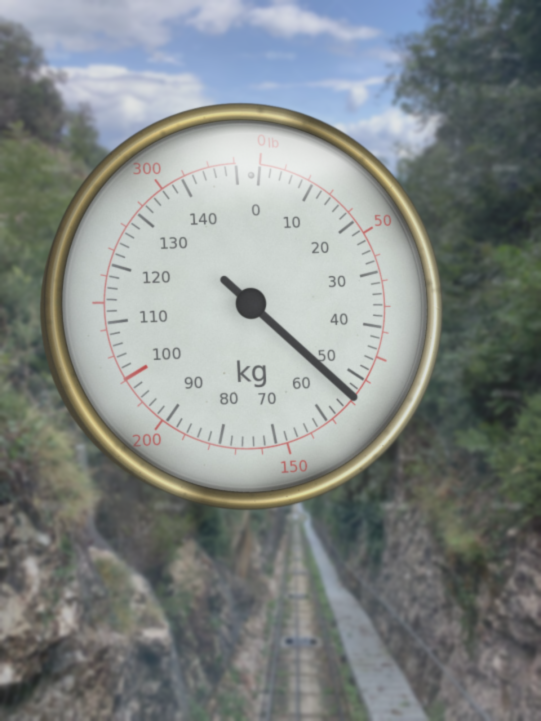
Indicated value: 54 kg
